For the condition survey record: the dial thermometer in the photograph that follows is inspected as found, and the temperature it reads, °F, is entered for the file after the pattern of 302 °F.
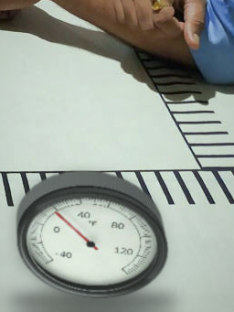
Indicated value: 20 °F
